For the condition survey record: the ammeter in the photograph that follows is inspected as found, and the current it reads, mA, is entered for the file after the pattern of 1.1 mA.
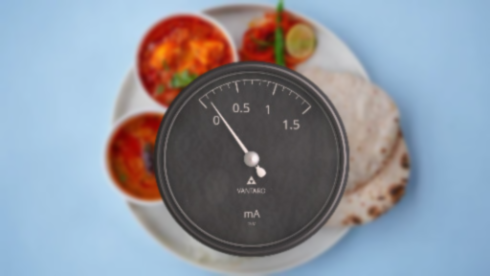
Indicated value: 0.1 mA
